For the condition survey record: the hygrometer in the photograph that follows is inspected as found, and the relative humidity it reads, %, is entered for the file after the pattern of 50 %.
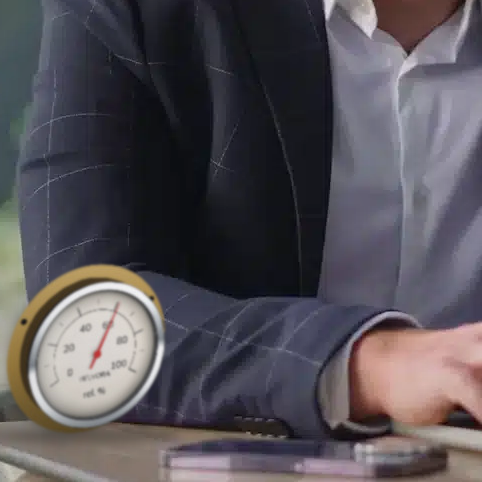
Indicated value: 60 %
